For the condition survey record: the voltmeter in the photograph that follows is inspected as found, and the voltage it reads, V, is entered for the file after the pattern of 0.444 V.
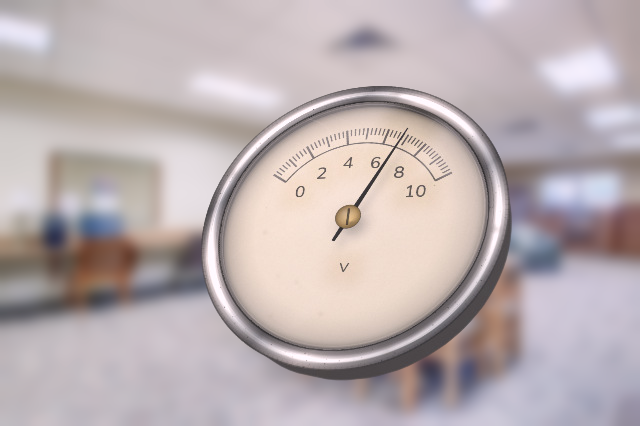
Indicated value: 7 V
